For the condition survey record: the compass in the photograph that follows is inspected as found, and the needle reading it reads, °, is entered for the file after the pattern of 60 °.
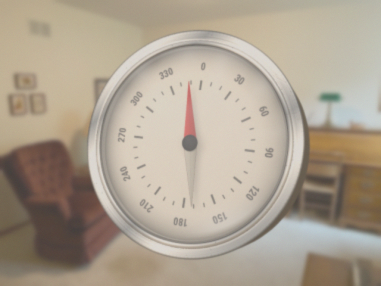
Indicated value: 350 °
